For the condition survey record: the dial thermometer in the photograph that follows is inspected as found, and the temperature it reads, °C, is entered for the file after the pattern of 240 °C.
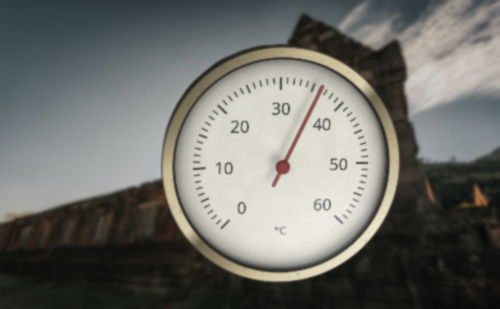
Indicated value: 36 °C
